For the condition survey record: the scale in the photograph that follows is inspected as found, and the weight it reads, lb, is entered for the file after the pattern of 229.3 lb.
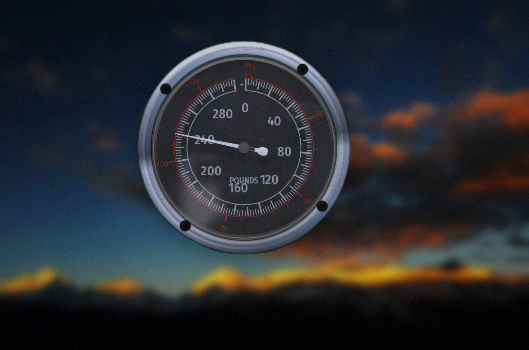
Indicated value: 240 lb
